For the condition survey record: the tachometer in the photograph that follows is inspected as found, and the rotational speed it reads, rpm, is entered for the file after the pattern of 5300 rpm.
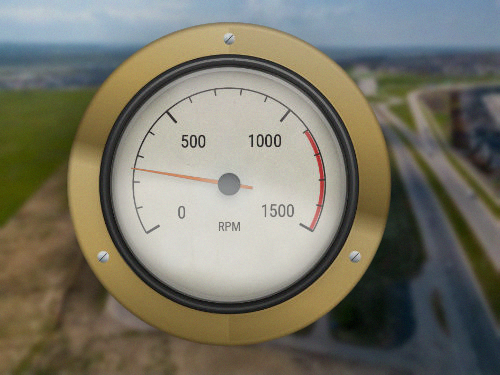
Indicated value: 250 rpm
